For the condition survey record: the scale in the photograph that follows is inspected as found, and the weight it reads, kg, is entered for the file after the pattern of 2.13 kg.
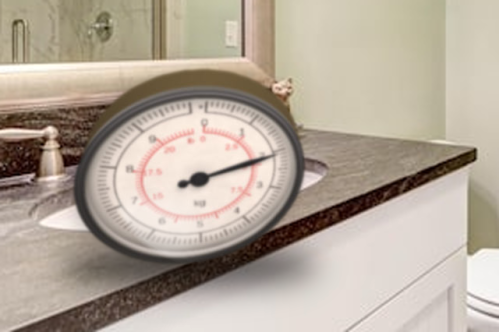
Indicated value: 2 kg
